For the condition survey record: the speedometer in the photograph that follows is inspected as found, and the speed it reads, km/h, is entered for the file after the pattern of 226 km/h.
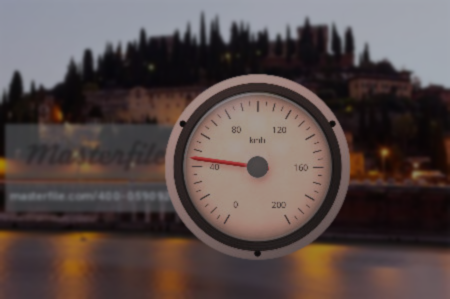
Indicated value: 45 km/h
